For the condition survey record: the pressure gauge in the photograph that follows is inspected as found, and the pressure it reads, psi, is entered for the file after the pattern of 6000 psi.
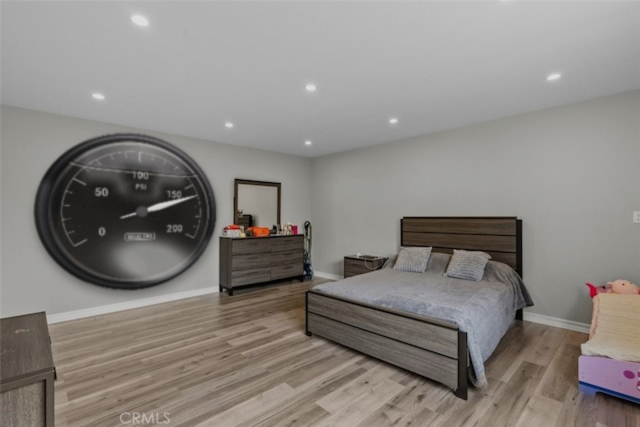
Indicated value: 160 psi
